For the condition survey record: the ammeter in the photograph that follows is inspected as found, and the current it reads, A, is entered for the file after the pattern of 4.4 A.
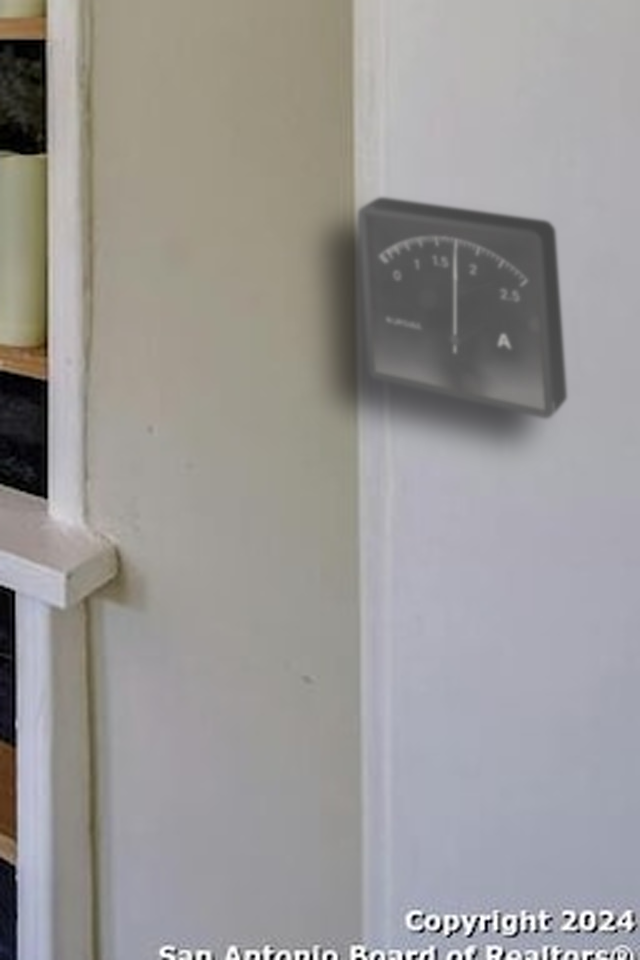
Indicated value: 1.75 A
